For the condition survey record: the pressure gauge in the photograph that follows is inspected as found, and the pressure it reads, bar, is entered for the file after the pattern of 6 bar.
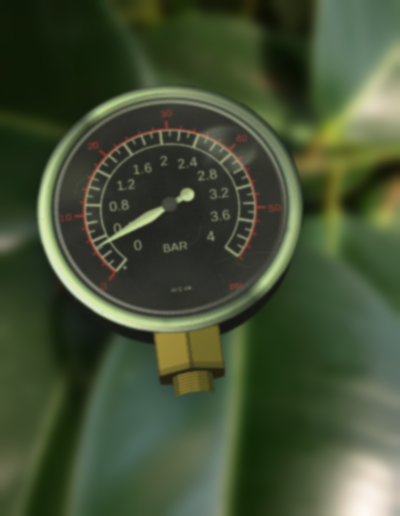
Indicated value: 0.3 bar
